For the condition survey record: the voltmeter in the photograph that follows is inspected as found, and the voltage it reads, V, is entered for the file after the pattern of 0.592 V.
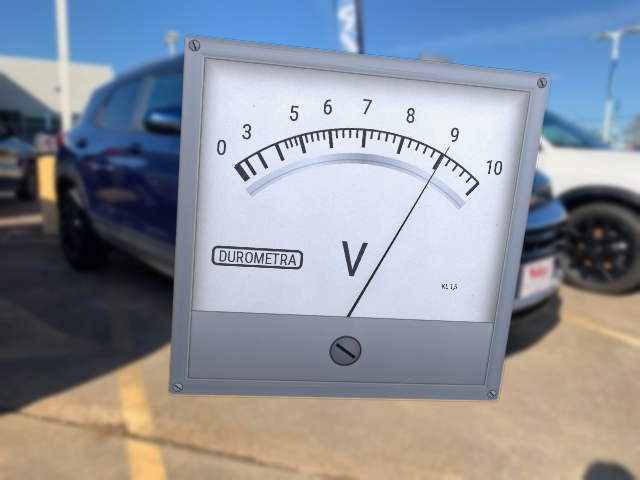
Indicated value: 9 V
